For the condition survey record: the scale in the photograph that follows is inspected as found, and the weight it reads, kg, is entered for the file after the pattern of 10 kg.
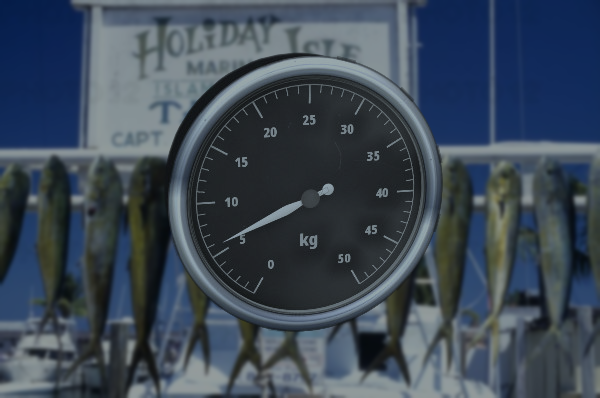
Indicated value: 6 kg
